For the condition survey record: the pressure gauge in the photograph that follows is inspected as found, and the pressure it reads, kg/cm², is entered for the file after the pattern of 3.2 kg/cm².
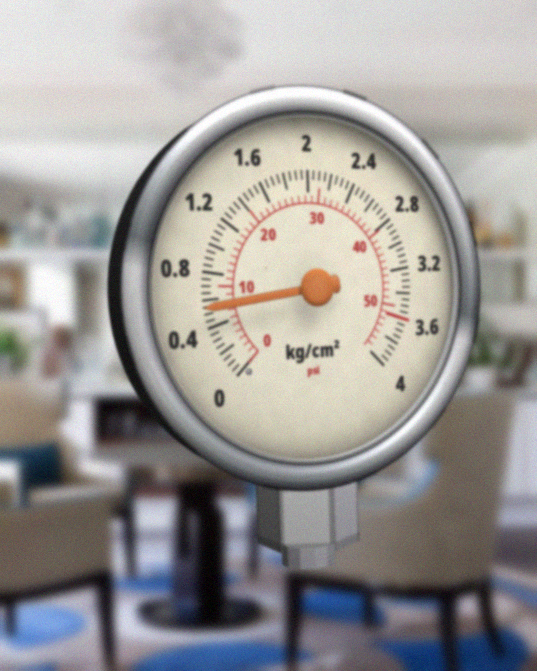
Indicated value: 0.55 kg/cm²
